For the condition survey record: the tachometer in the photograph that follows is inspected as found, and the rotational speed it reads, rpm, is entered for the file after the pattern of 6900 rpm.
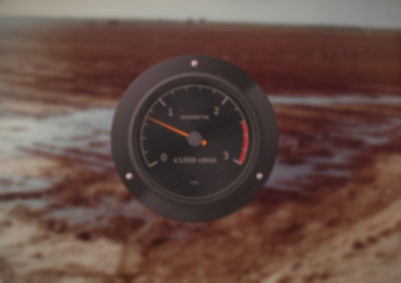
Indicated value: 700 rpm
